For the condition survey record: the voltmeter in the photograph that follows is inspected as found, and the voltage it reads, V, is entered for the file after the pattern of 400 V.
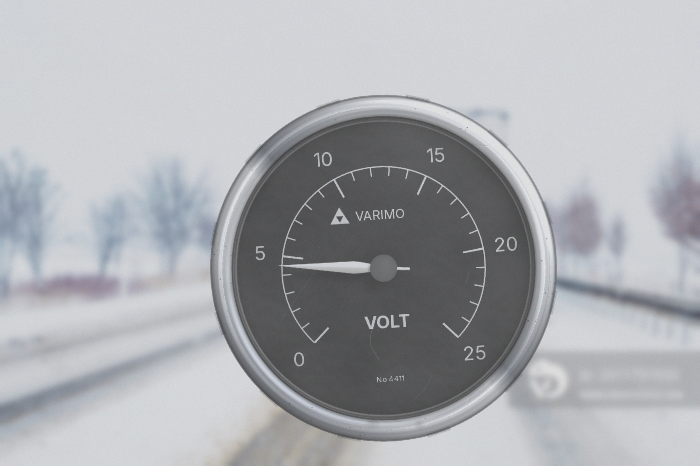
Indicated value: 4.5 V
